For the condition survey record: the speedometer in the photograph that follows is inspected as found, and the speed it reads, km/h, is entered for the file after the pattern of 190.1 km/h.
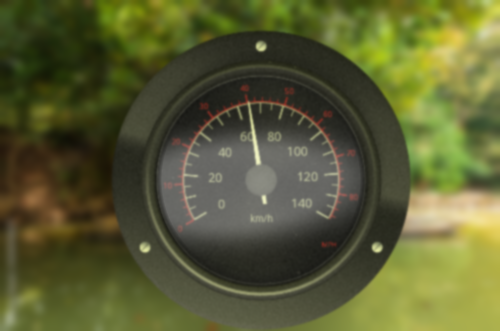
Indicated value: 65 km/h
